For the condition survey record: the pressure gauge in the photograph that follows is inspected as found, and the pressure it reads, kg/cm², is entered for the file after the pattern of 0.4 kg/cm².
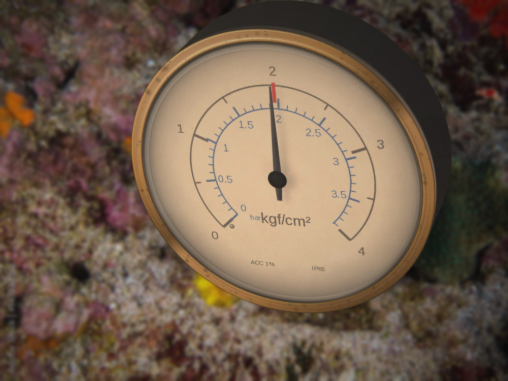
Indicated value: 2 kg/cm²
